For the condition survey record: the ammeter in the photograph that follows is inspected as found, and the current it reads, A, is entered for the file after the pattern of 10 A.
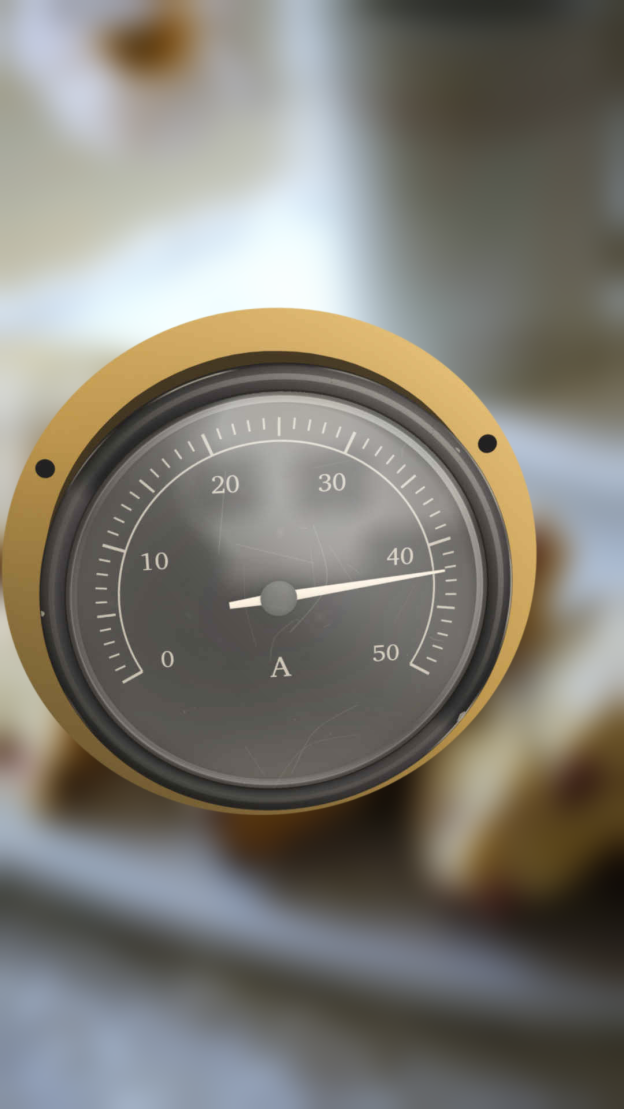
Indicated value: 42 A
